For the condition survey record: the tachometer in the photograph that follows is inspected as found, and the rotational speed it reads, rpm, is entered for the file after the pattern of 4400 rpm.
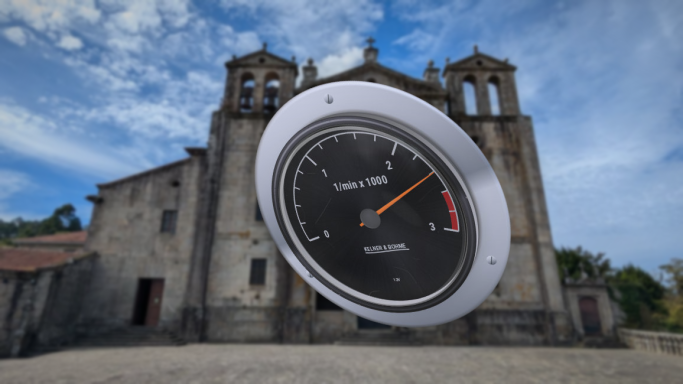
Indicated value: 2400 rpm
